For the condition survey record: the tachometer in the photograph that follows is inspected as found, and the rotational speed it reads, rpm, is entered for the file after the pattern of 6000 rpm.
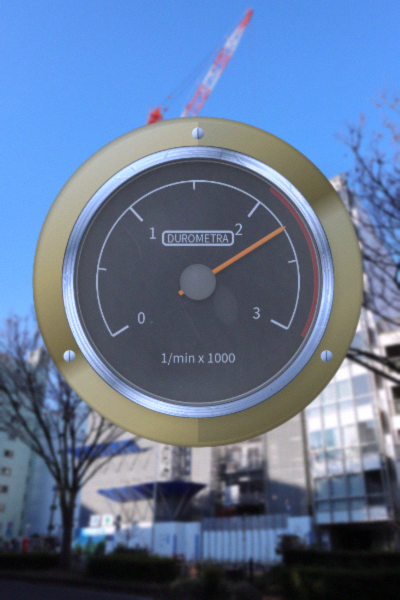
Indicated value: 2250 rpm
